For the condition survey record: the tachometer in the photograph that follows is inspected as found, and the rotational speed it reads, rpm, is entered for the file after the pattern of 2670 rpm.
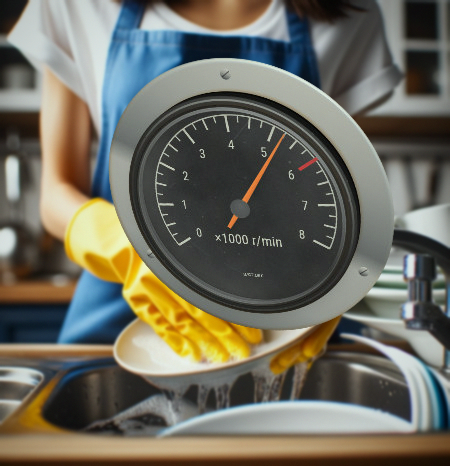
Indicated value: 5250 rpm
